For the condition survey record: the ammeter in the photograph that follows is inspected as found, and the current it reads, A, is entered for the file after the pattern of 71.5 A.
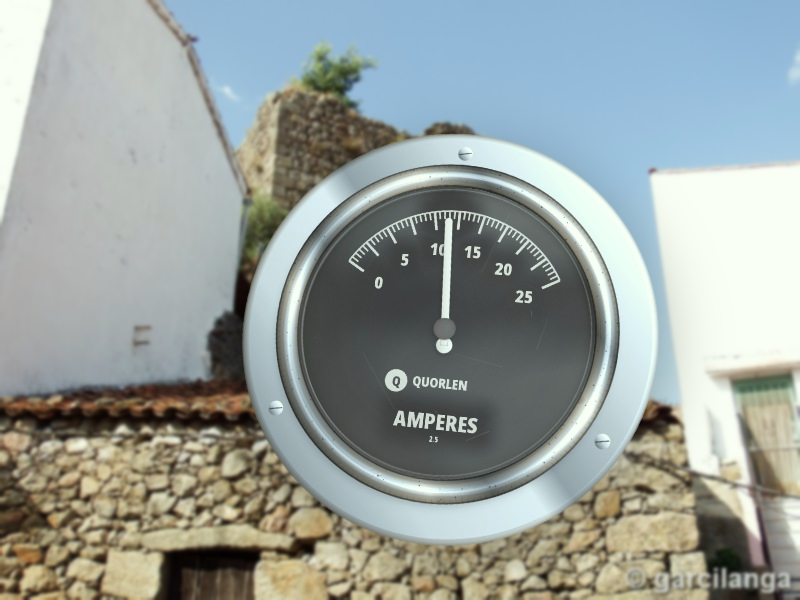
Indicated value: 11.5 A
